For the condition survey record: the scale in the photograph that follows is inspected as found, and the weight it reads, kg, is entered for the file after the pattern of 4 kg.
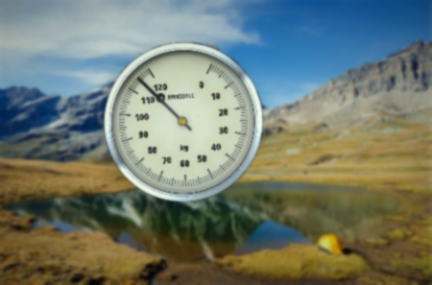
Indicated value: 115 kg
